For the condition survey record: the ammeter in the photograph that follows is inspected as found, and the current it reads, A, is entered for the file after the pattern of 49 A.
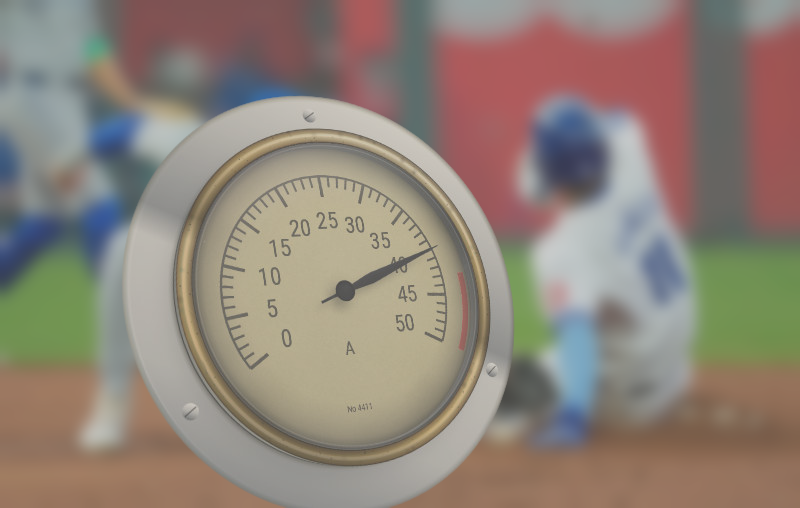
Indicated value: 40 A
